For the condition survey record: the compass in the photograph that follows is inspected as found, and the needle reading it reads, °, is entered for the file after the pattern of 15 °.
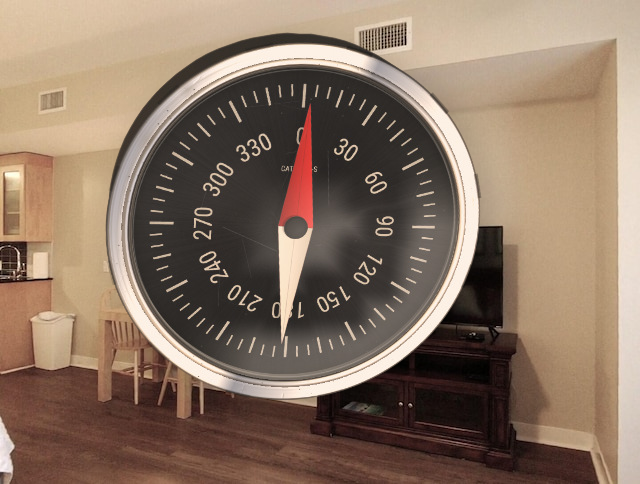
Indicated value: 2.5 °
